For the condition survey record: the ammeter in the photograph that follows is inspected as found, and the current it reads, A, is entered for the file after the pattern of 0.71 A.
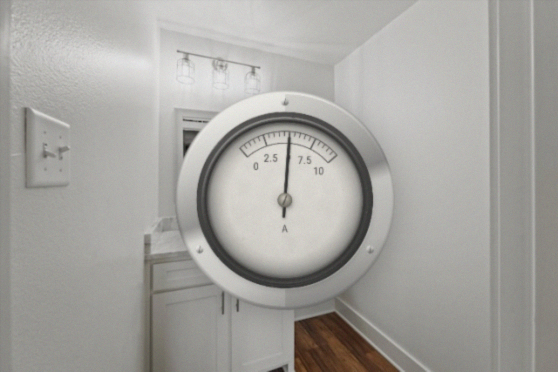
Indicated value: 5 A
